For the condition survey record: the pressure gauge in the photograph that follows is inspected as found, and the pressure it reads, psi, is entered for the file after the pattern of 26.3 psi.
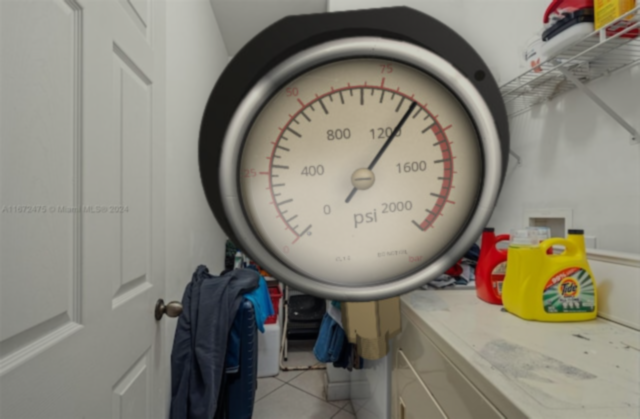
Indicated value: 1250 psi
